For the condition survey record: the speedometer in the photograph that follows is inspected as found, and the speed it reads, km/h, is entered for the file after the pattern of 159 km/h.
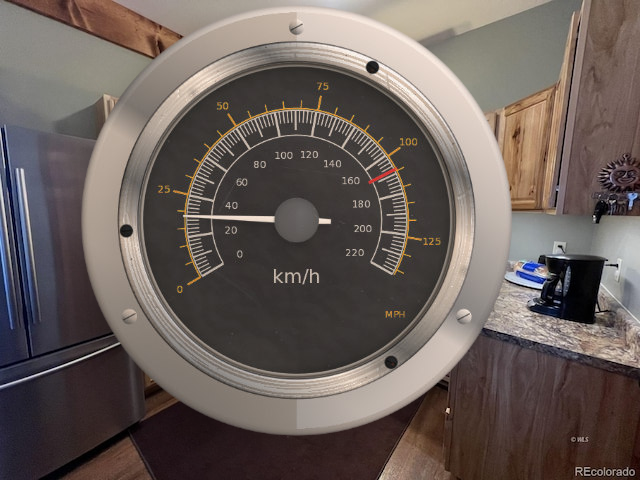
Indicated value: 30 km/h
